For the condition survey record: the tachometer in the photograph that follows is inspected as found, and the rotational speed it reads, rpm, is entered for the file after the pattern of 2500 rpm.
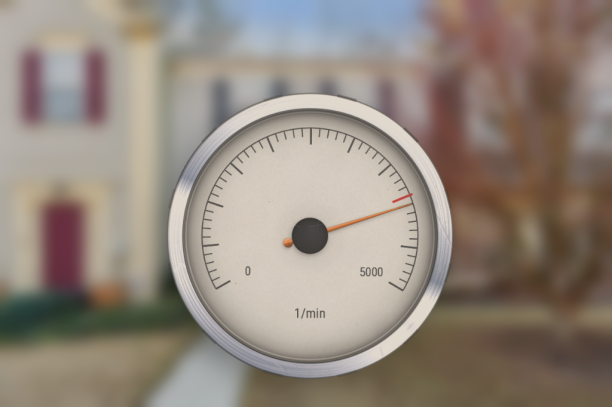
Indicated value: 4000 rpm
